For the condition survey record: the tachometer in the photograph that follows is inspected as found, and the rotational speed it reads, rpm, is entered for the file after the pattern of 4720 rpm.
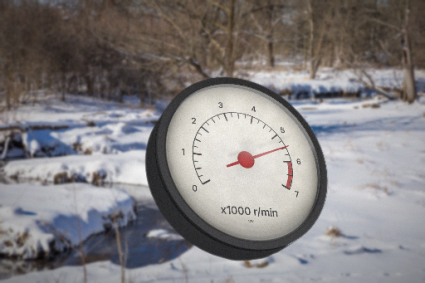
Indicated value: 5500 rpm
